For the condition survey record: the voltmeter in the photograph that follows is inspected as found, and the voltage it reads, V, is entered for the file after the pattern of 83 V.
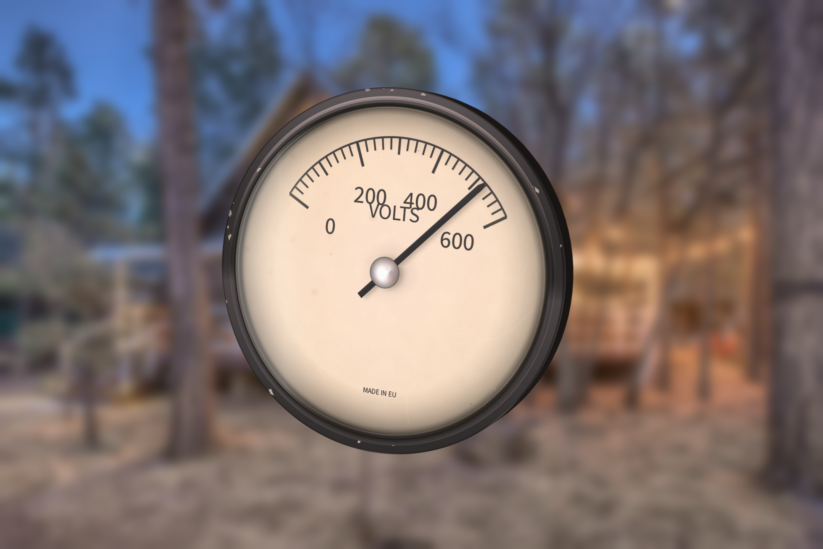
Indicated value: 520 V
